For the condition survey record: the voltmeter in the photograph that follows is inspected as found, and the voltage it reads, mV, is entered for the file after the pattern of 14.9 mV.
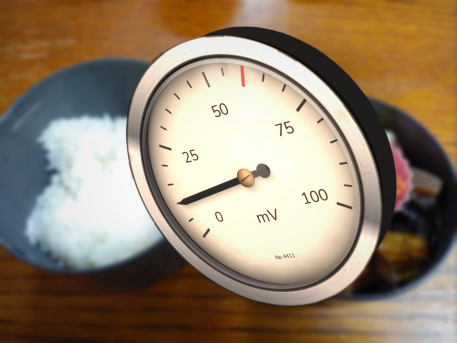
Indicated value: 10 mV
